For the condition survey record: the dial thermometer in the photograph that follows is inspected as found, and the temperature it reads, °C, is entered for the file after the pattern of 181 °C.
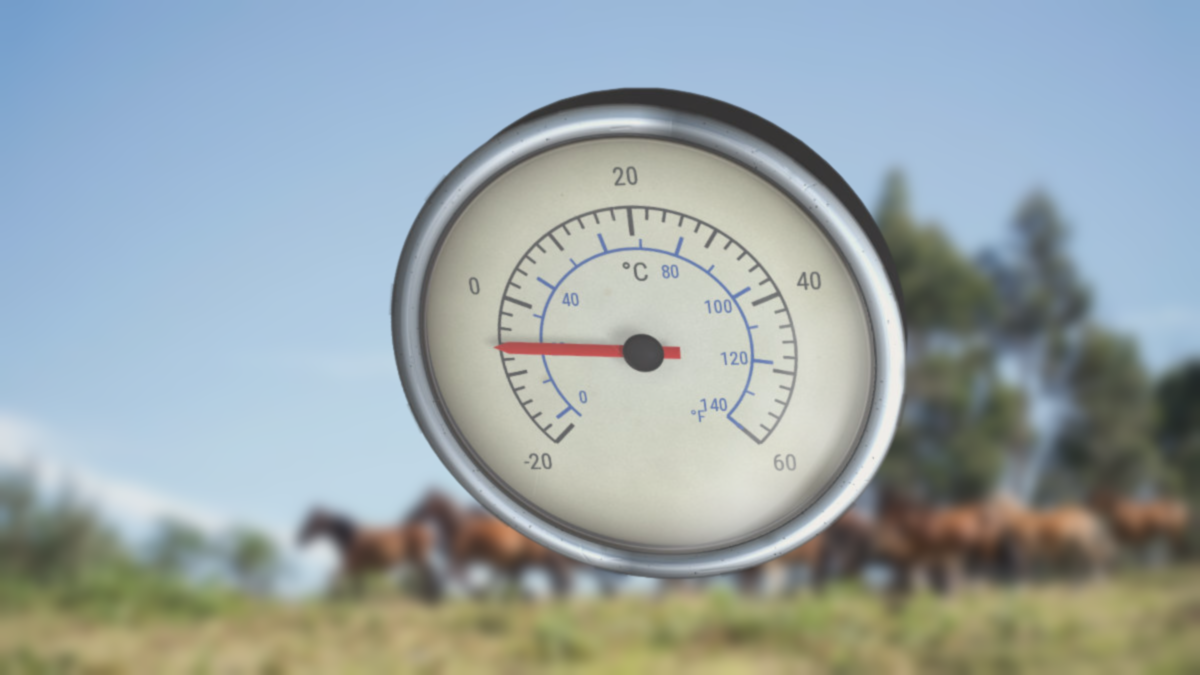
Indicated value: -6 °C
